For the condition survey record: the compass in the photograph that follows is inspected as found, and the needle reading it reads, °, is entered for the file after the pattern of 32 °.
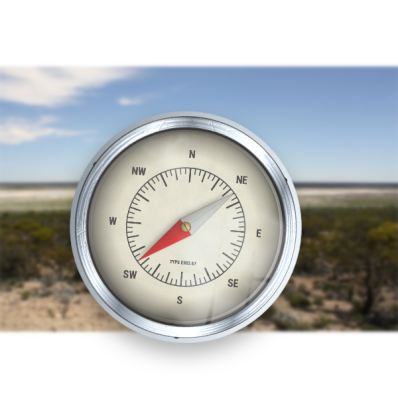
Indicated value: 230 °
